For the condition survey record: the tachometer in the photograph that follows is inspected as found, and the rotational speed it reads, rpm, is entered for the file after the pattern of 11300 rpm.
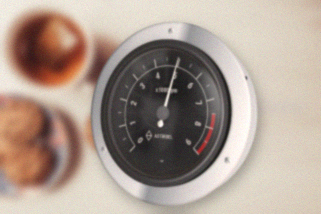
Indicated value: 5000 rpm
